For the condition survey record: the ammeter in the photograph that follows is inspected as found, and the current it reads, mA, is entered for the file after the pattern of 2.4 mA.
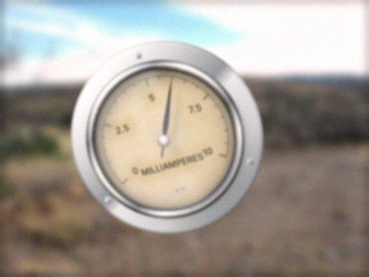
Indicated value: 6 mA
